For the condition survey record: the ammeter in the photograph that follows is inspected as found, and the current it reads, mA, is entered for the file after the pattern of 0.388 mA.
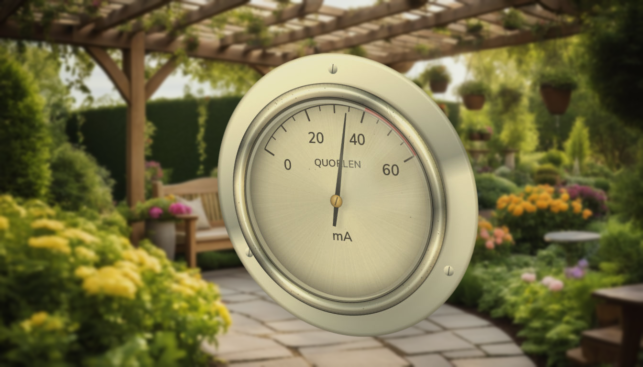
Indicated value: 35 mA
